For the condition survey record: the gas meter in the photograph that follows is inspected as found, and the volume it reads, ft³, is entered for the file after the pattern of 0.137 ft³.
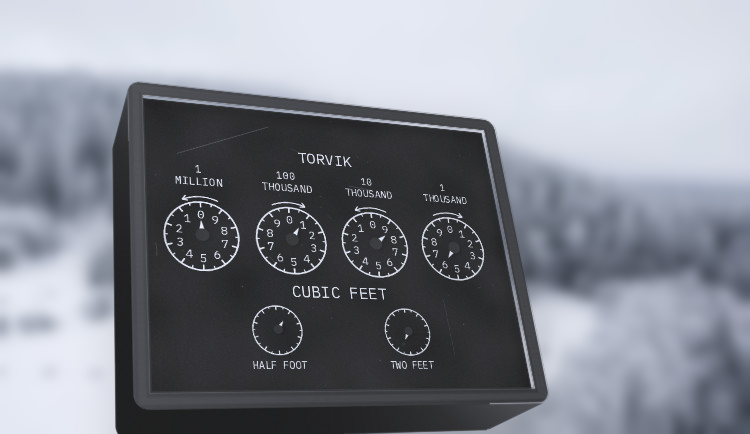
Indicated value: 8600 ft³
